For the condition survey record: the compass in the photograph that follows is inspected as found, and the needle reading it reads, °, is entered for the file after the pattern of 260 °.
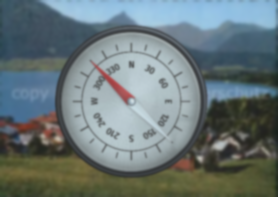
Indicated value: 315 °
